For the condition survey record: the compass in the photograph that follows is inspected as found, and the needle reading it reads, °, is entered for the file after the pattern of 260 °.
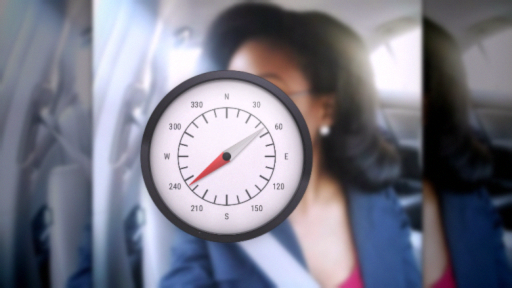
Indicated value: 232.5 °
